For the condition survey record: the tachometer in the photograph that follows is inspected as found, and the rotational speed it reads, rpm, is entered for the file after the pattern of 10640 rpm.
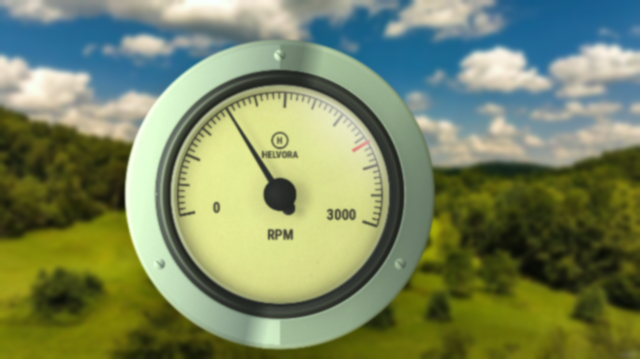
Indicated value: 1000 rpm
